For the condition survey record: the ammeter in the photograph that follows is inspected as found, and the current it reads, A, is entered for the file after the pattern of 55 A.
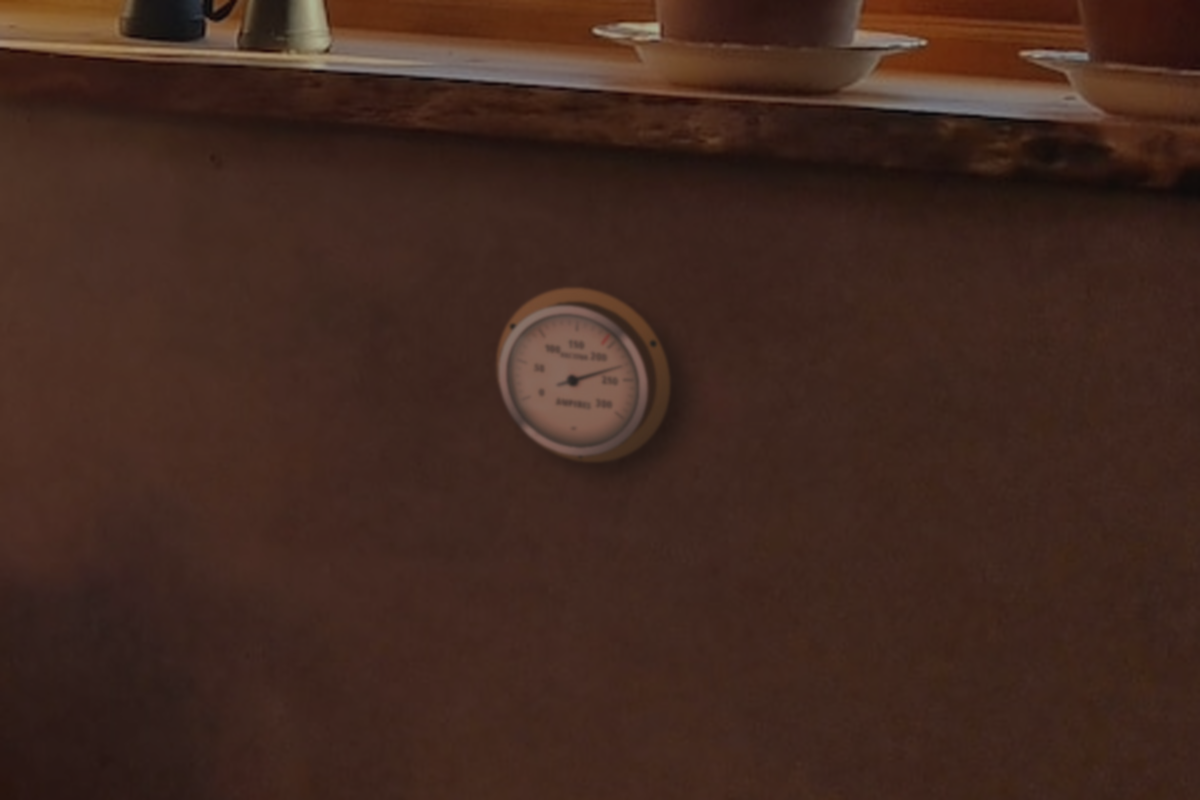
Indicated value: 230 A
